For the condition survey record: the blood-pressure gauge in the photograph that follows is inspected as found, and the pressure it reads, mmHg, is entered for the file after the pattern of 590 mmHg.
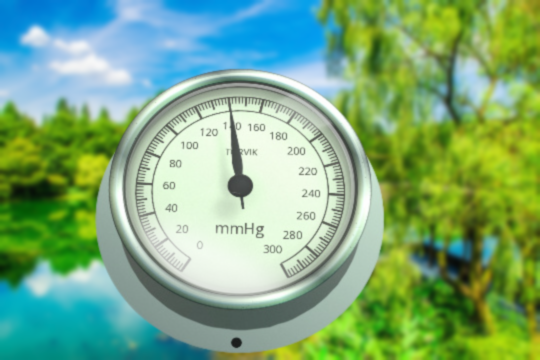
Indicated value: 140 mmHg
